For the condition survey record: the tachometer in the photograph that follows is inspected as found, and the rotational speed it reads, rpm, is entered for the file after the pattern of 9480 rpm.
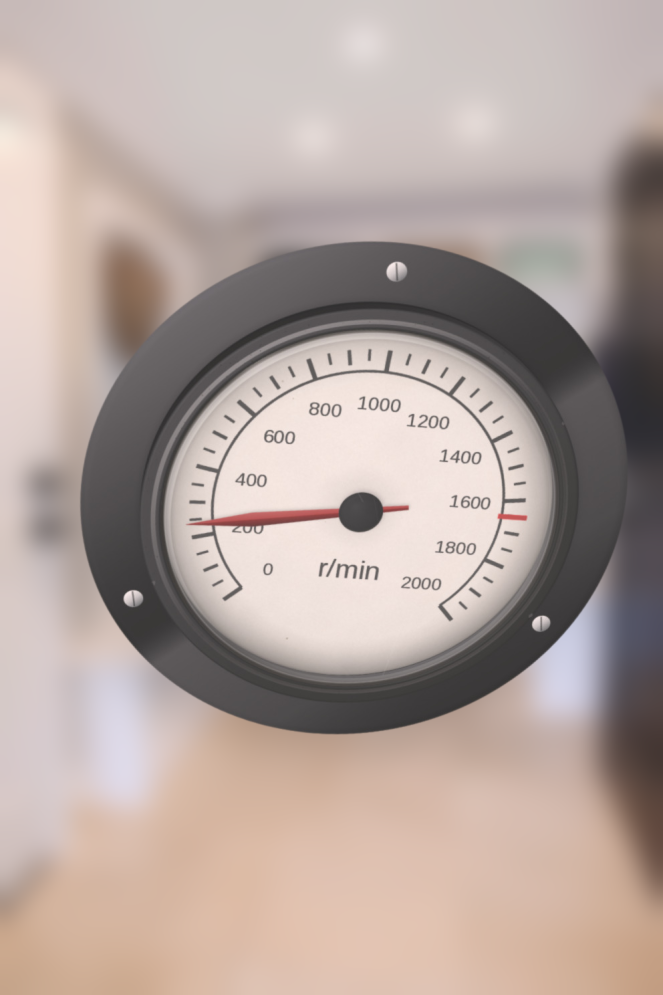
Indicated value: 250 rpm
